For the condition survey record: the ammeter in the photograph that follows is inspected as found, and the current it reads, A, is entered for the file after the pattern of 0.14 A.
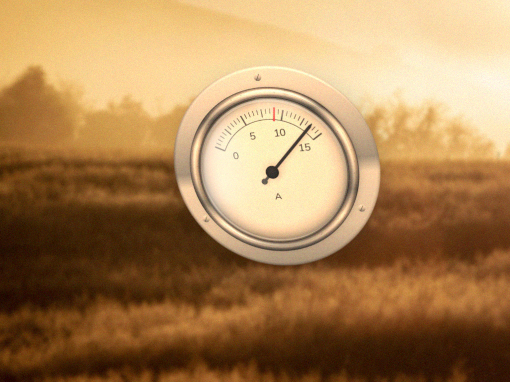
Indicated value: 13.5 A
